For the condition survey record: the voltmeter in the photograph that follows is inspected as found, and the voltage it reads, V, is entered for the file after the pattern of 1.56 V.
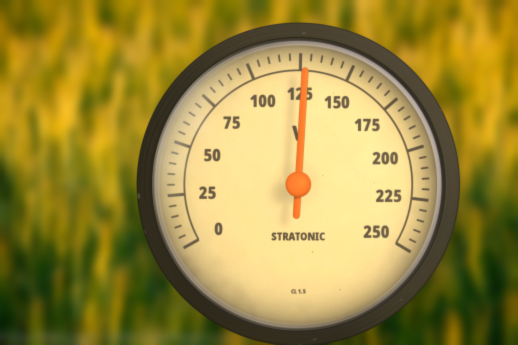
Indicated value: 127.5 V
